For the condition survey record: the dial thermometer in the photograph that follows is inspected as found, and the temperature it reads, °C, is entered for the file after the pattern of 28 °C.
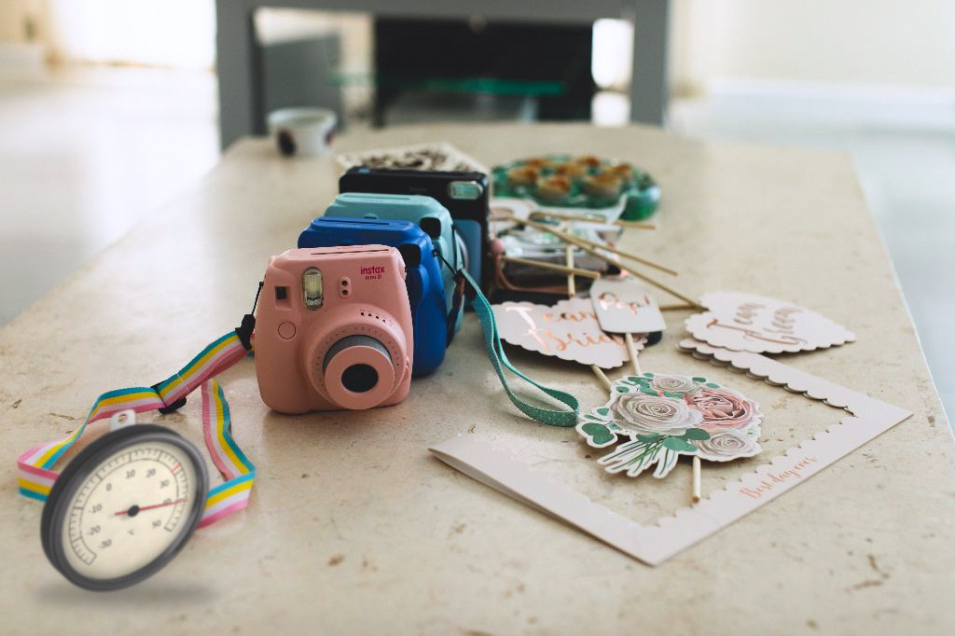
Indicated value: 40 °C
